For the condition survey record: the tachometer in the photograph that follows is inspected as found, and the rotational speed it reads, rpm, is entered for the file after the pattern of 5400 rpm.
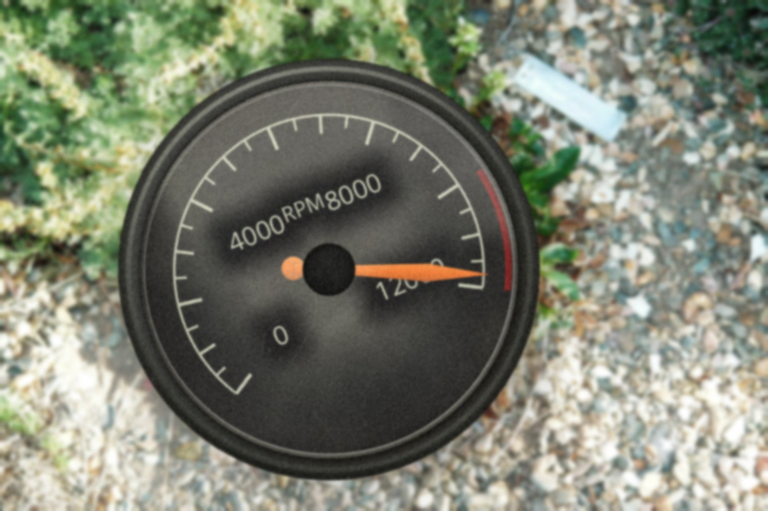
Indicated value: 11750 rpm
